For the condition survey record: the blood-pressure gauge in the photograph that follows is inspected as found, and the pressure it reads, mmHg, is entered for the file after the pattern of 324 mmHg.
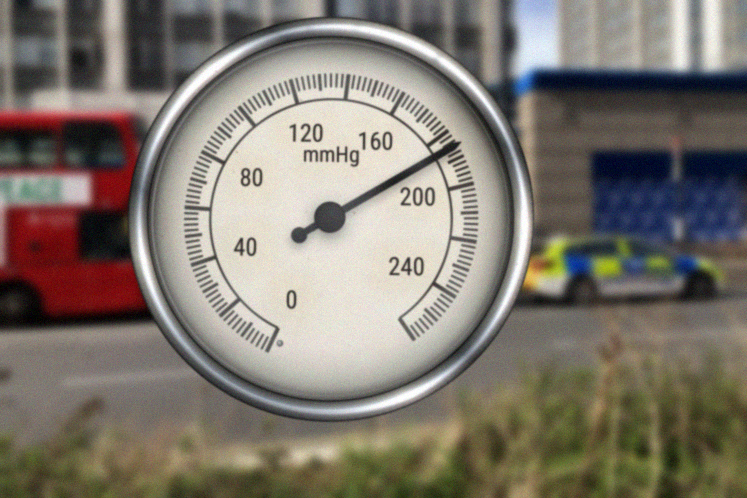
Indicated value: 186 mmHg
